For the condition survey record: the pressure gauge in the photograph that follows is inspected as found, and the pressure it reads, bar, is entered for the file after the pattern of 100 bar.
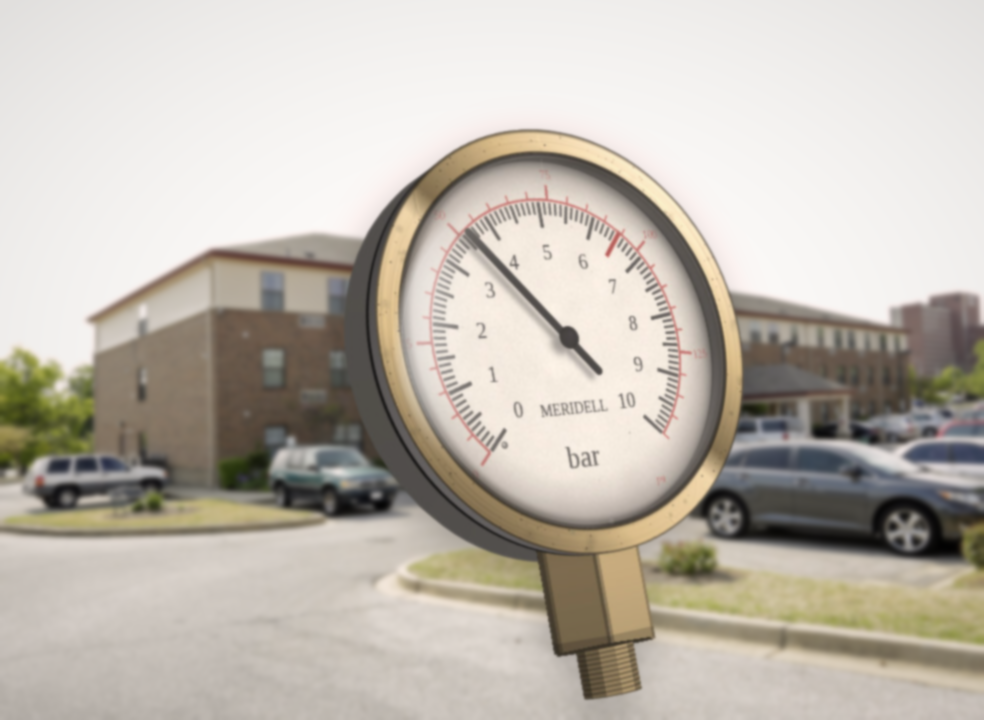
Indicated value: 3.5 bar
